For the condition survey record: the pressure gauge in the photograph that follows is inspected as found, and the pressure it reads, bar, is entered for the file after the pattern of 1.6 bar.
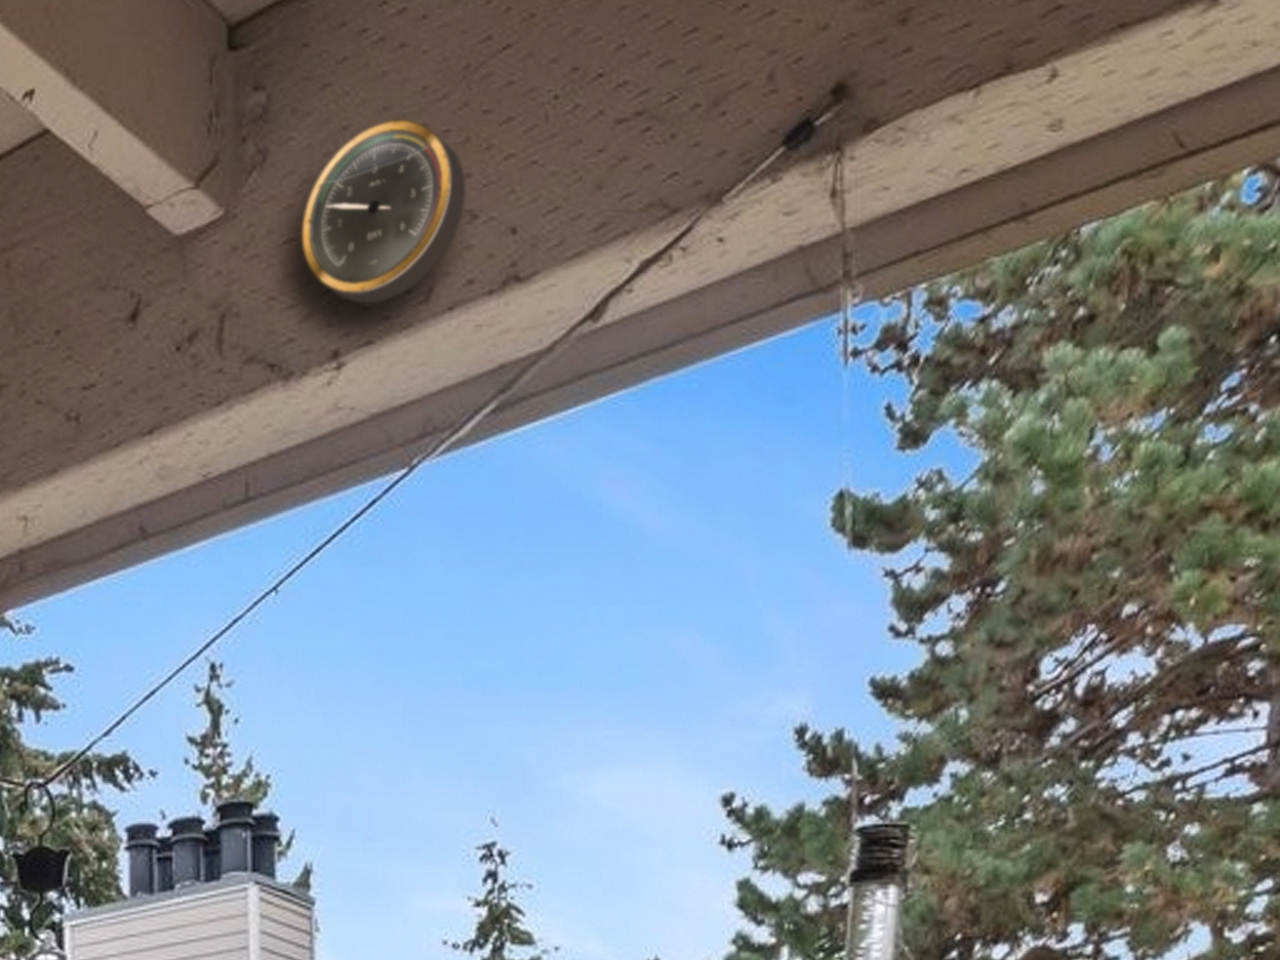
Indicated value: 1.5 bar
